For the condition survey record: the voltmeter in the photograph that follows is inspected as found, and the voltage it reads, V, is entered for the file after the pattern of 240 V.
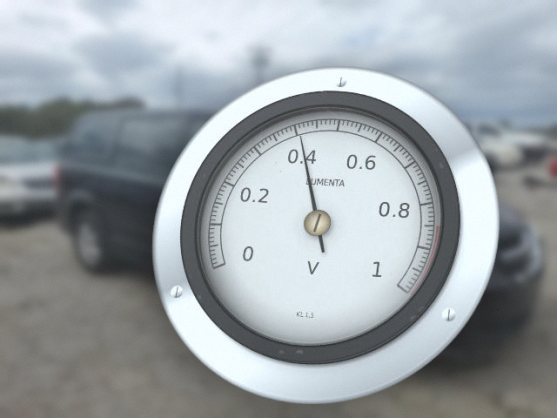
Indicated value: 0.41 V
